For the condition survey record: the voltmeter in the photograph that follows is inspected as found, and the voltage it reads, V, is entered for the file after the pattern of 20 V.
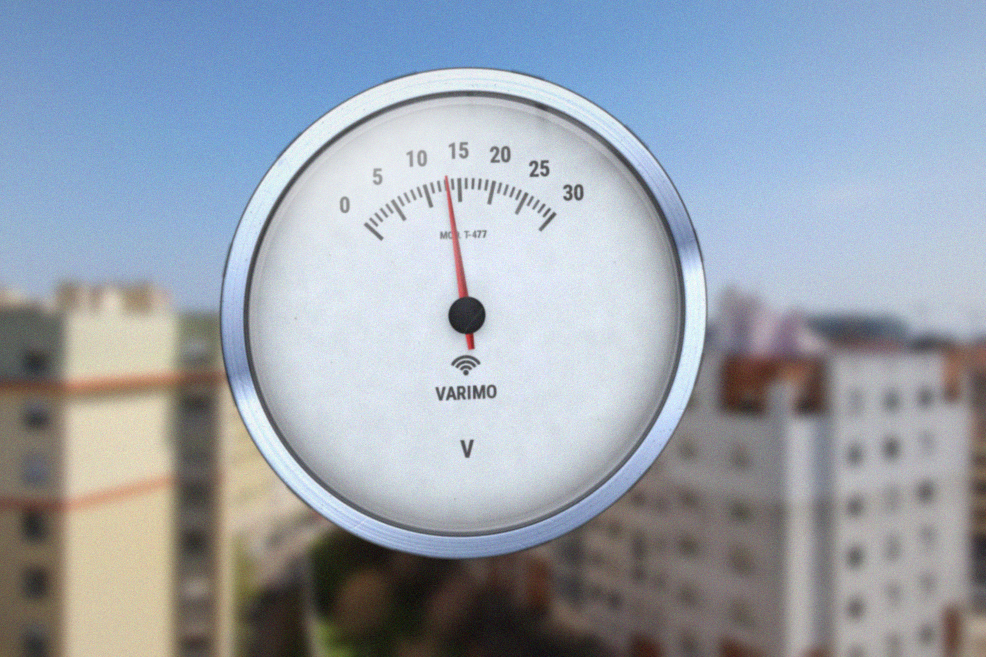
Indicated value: 13 V
